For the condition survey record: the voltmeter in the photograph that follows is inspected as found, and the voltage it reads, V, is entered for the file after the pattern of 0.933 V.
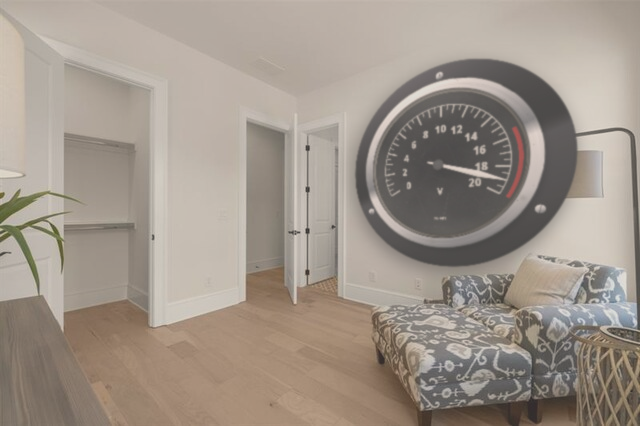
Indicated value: 19 V
